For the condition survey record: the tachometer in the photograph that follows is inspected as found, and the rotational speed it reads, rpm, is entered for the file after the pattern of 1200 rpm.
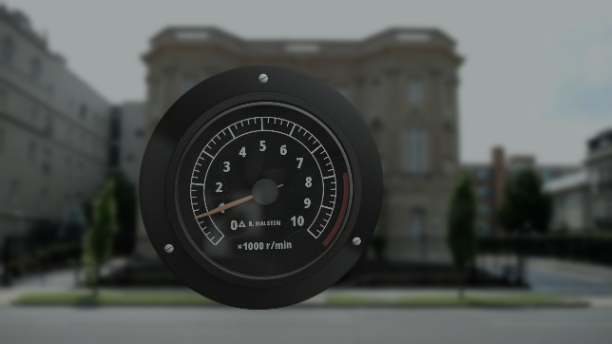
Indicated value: 1000 rpm
